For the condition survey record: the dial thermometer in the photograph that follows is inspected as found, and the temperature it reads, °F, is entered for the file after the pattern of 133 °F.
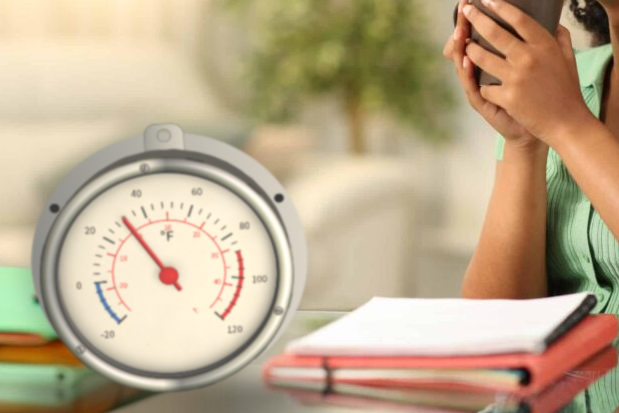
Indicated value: 32 °F
